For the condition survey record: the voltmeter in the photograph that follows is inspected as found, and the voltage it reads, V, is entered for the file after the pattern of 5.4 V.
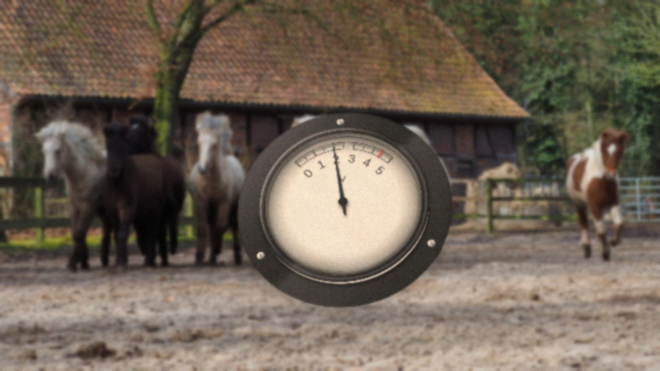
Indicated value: 2 V
